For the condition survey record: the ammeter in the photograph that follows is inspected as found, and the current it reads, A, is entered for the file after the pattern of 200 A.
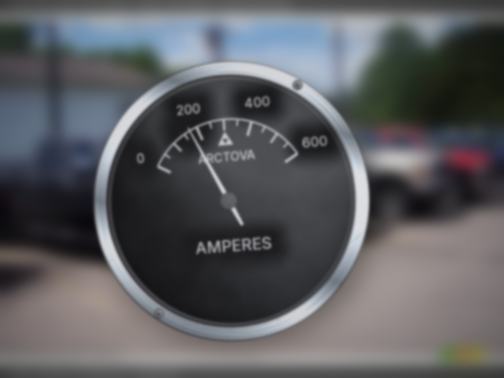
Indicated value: 175 A
